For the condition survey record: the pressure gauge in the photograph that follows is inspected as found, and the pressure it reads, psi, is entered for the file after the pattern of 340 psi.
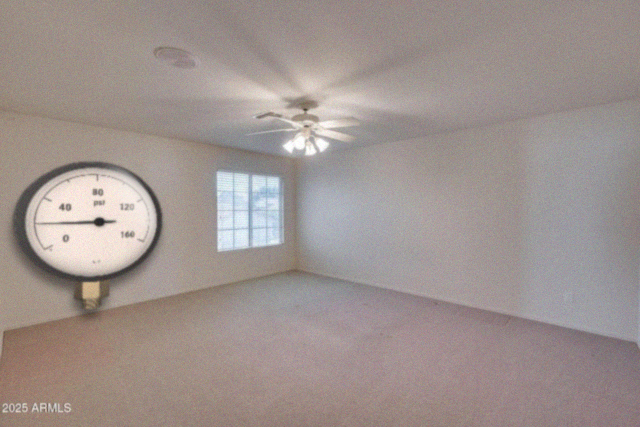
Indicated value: 20 psi
